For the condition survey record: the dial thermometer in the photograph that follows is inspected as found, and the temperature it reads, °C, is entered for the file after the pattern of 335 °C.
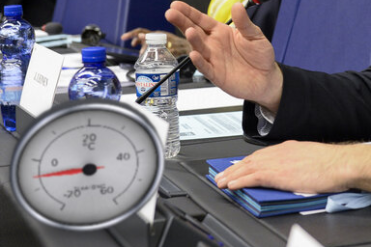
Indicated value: -5 °C
